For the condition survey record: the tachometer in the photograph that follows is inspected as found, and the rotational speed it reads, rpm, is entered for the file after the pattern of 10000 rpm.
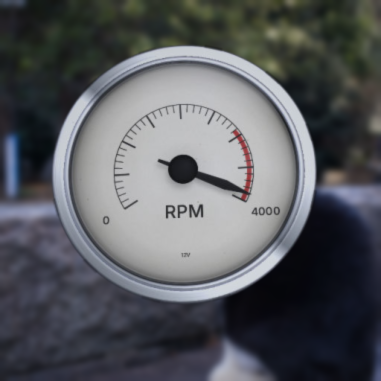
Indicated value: 3900 rpm
